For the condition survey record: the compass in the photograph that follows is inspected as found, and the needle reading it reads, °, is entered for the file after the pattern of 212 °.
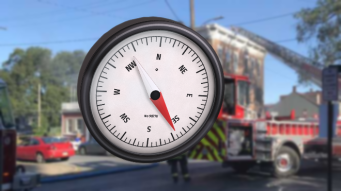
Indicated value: 145 °
